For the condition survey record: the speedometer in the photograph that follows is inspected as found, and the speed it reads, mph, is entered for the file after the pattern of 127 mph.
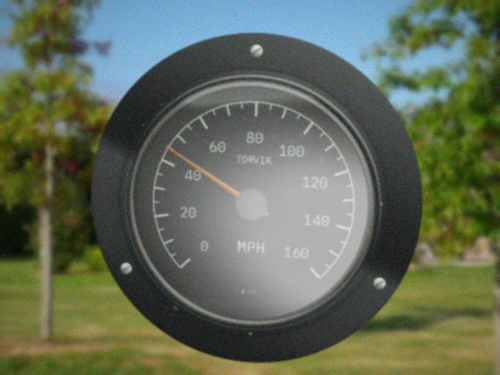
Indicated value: 45 mph
